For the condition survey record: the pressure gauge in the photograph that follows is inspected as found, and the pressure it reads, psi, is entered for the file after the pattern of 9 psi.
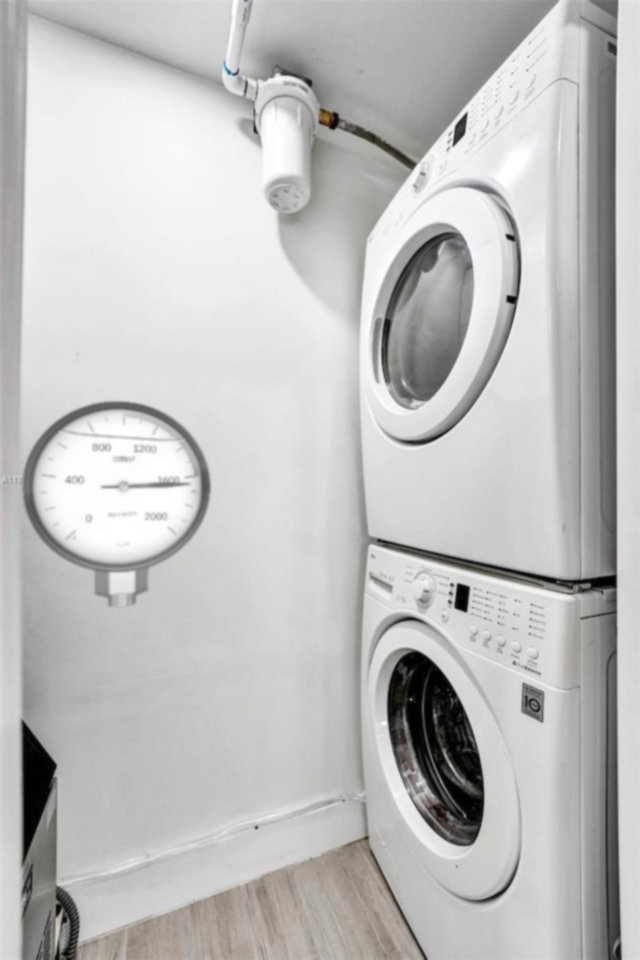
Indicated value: 1650 psi
